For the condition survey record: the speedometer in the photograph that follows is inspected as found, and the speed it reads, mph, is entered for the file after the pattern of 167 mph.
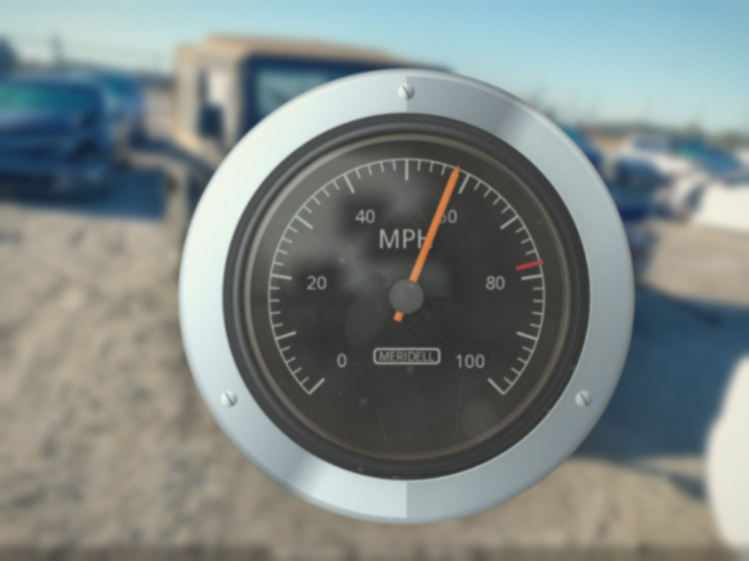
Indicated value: 58 mph
